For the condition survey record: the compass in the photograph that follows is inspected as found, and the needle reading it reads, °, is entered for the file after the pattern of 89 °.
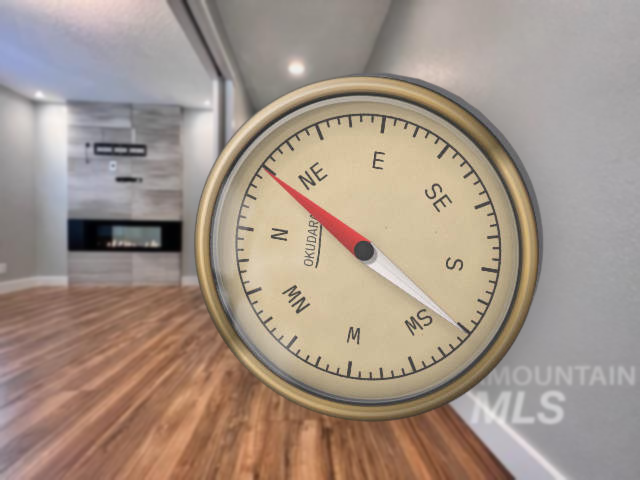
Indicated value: 30 °
